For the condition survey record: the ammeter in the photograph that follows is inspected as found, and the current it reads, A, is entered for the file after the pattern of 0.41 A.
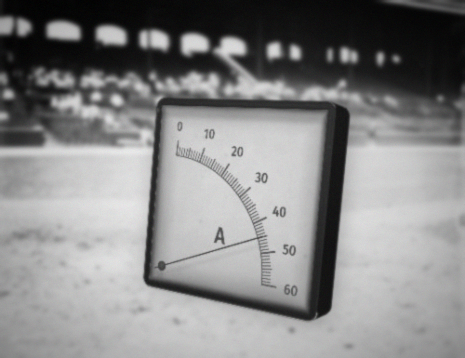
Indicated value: 45 A
